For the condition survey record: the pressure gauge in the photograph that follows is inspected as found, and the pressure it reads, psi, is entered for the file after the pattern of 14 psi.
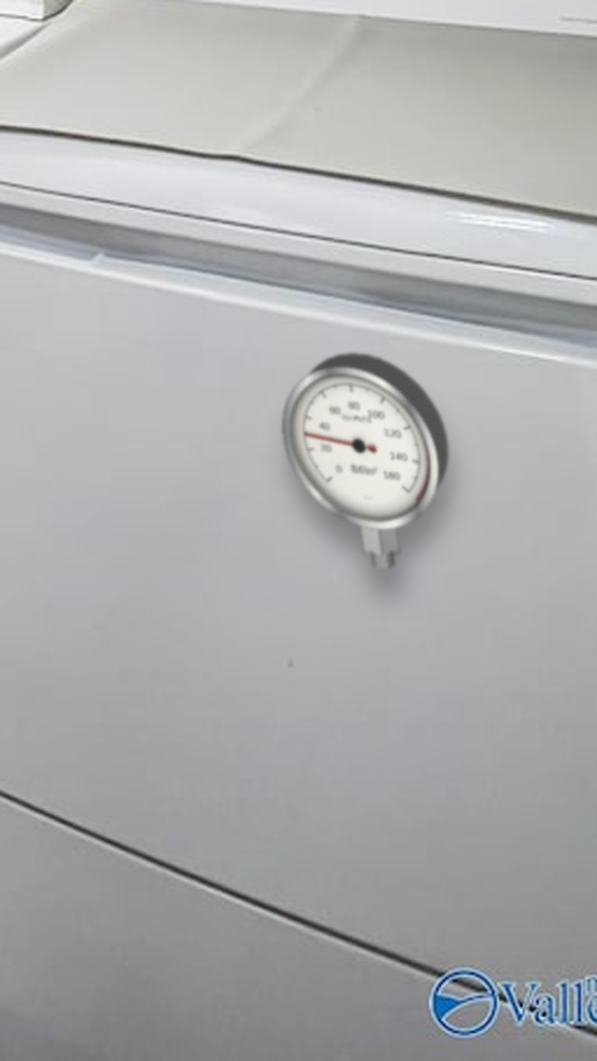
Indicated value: 30 psi
